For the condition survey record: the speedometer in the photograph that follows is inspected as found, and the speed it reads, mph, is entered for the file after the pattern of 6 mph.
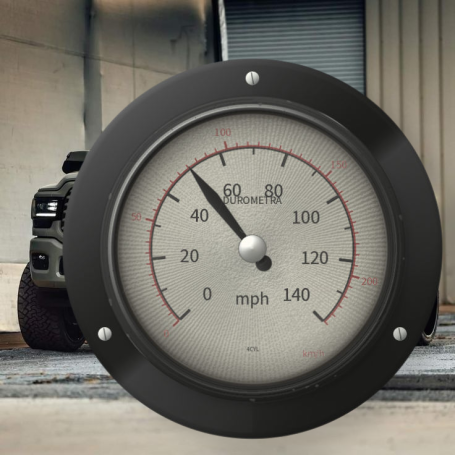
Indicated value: 50 mph
